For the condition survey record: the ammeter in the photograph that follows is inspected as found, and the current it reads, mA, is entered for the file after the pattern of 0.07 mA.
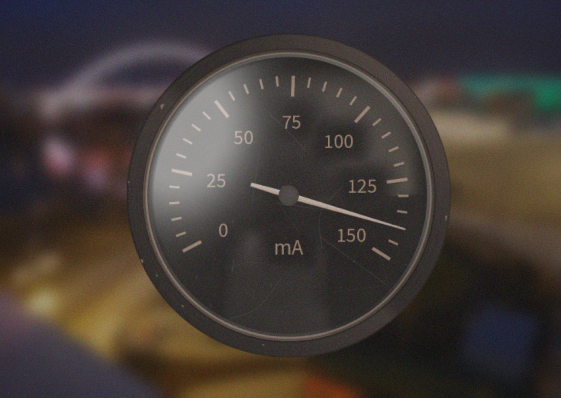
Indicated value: 140 mA
